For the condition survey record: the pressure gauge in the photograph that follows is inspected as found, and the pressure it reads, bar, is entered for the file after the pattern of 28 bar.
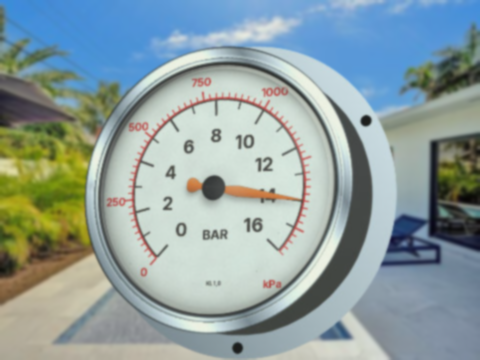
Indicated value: 14 bar
